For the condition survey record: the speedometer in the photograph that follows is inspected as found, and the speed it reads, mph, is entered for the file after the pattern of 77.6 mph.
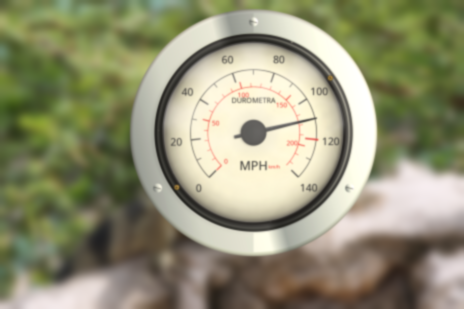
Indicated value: 110 mph
